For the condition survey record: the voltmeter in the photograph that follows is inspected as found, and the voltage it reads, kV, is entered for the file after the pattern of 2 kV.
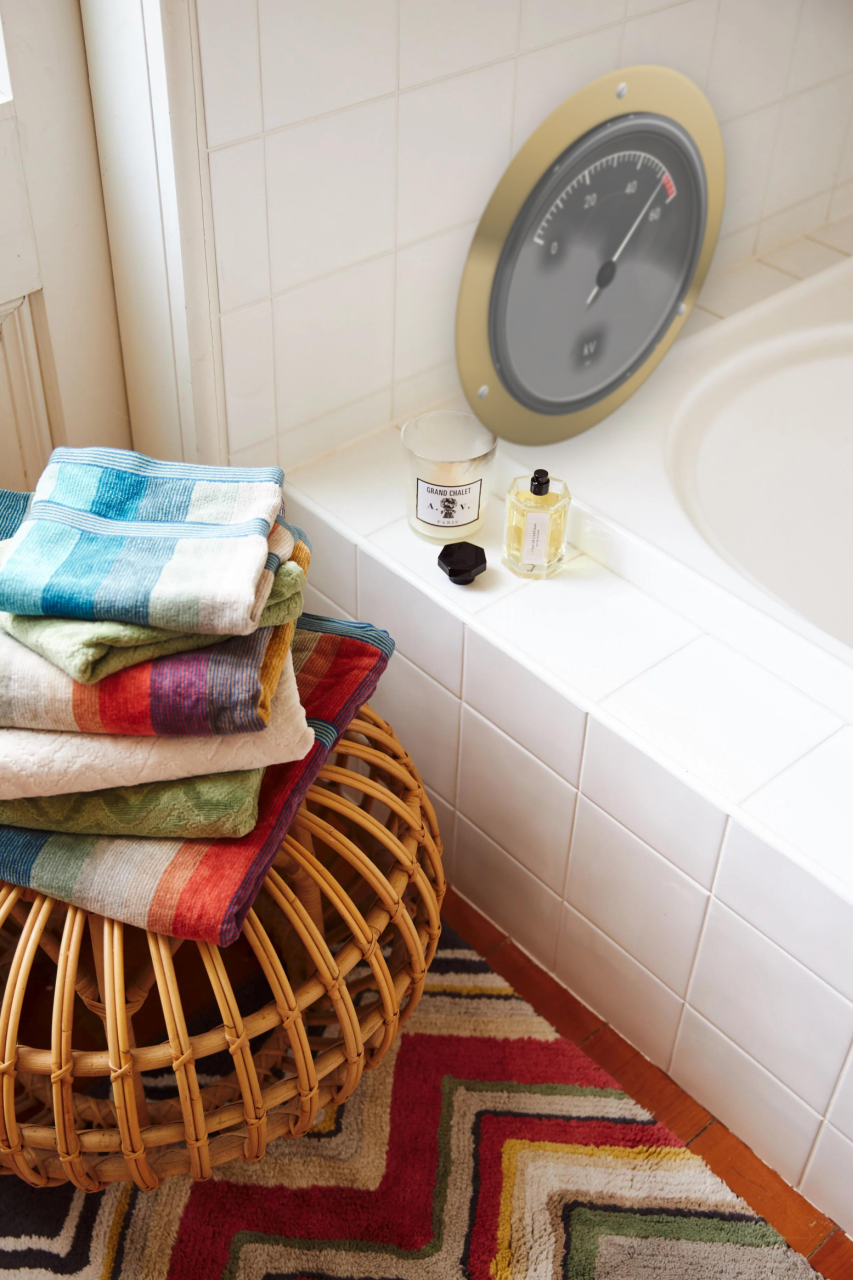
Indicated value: 50 kV
